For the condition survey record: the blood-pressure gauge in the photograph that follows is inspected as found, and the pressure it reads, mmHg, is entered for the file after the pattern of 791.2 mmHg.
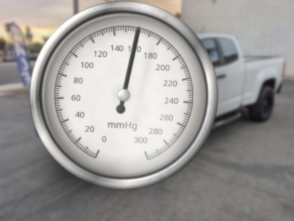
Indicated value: 160 mmHg
